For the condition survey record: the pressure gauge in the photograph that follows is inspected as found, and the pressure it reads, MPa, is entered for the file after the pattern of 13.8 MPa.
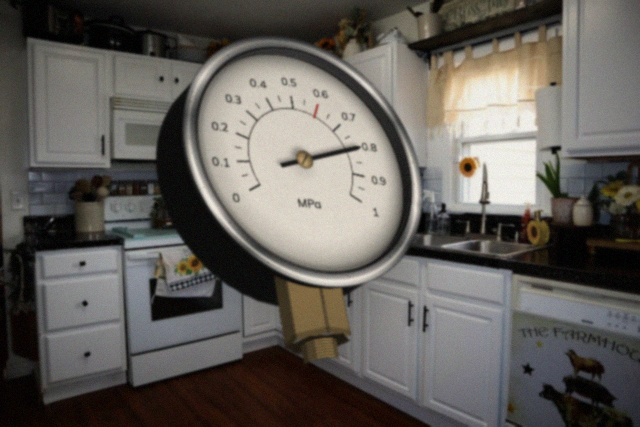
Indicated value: 0.8 MPa
